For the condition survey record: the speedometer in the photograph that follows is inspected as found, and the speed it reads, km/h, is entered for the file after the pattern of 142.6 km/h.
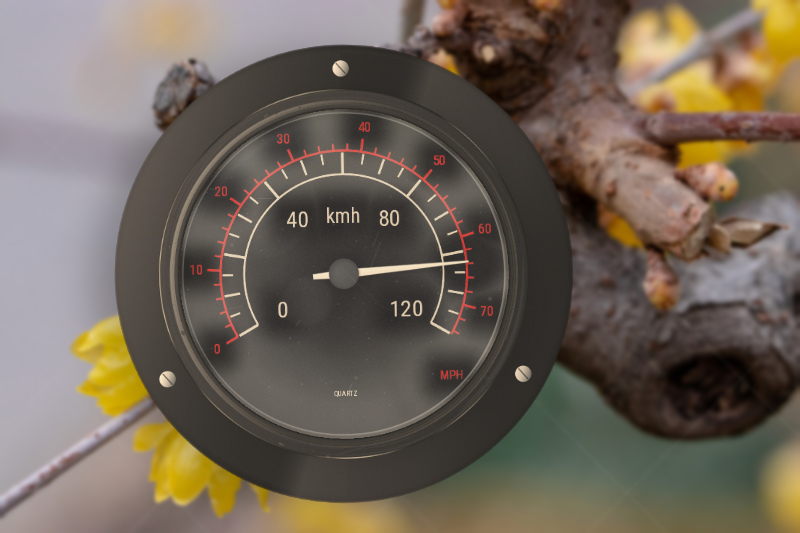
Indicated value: 102.5 km/h
